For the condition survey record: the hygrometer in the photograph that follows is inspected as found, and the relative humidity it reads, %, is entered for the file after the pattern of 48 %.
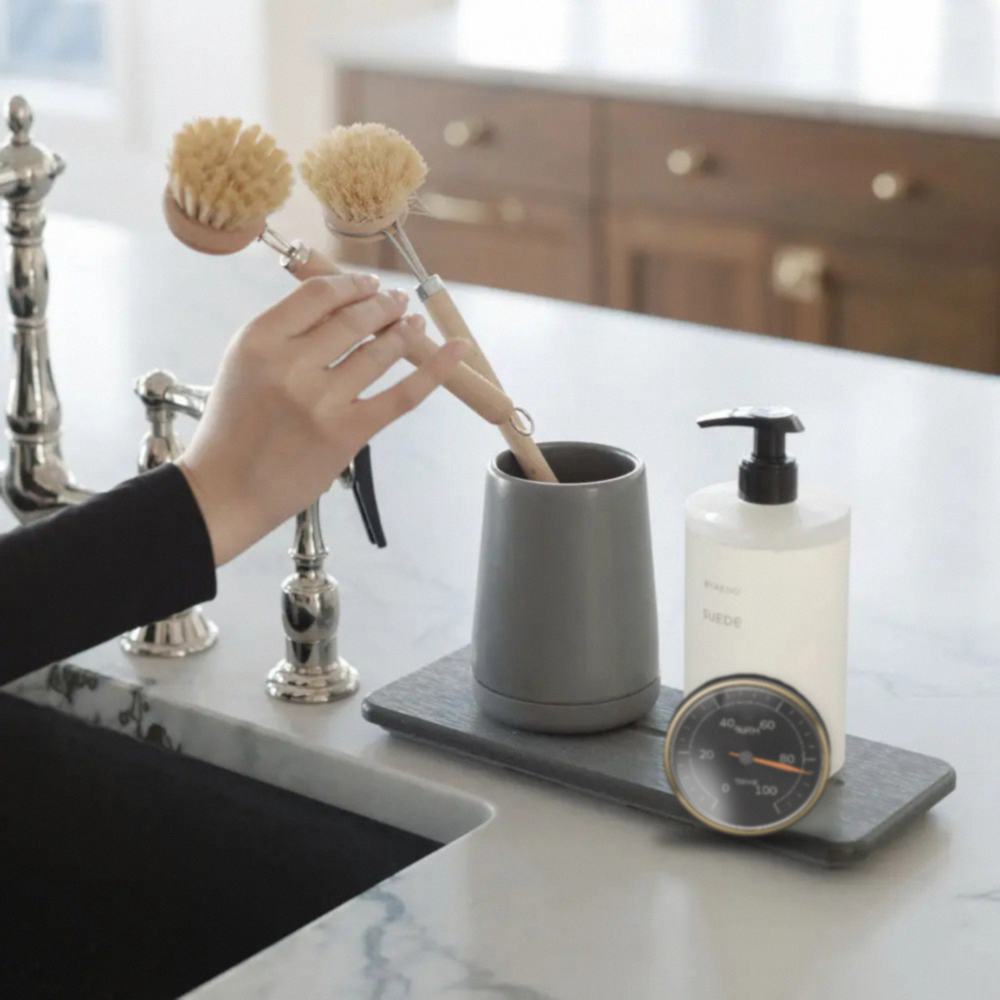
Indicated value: 84 %
